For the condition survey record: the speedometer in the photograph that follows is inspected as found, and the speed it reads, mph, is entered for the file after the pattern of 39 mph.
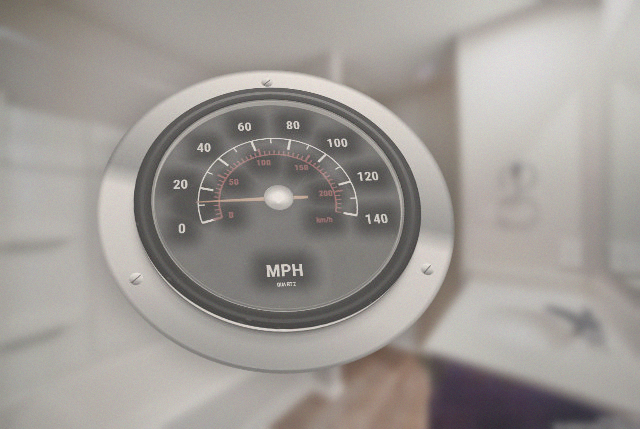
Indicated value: 10 mph
